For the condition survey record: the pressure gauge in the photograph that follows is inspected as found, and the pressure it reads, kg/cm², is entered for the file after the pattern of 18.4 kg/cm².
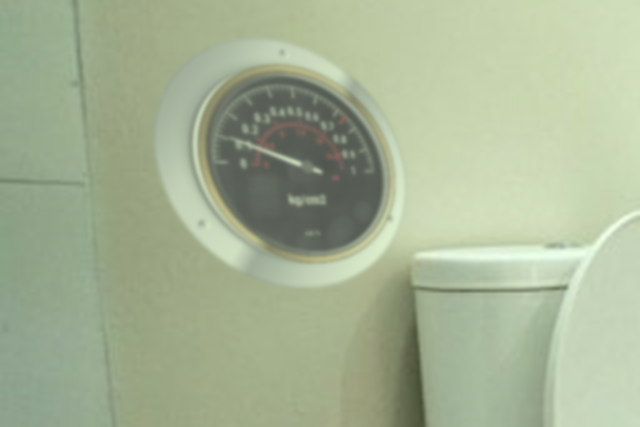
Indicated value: 0.1 kg/cm²
